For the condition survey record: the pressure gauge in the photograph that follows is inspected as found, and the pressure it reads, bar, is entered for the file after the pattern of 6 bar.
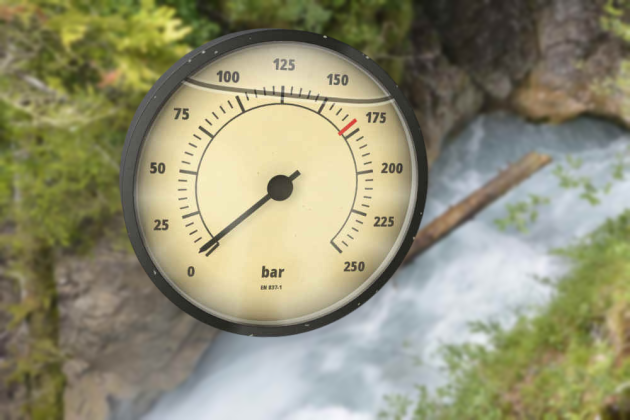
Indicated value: 5 bar
